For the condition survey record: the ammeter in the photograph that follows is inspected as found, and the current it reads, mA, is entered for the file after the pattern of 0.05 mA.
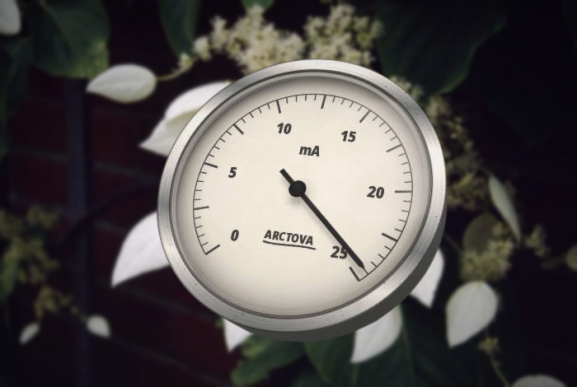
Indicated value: 24.5 mA
